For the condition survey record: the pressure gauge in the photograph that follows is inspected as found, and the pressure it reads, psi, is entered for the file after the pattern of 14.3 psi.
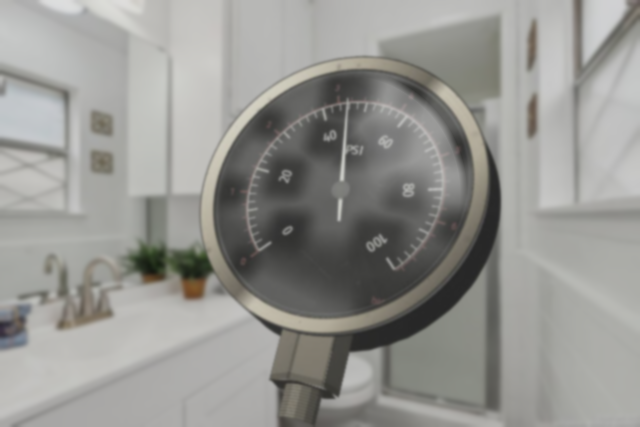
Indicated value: 46 psi
